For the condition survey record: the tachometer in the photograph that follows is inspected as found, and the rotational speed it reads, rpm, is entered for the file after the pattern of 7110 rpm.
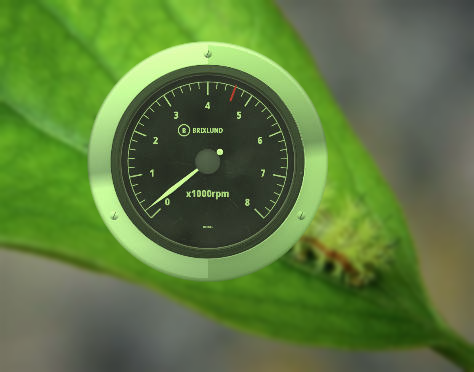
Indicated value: 200 rpm
